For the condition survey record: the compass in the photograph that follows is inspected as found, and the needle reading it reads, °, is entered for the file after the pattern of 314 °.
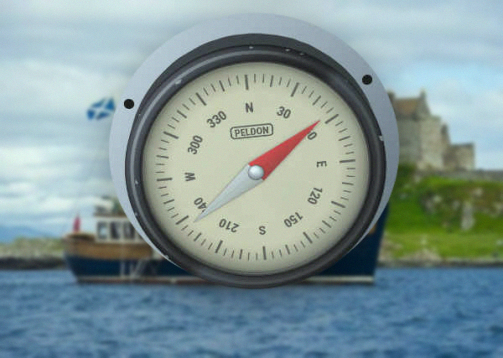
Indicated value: 55 °
